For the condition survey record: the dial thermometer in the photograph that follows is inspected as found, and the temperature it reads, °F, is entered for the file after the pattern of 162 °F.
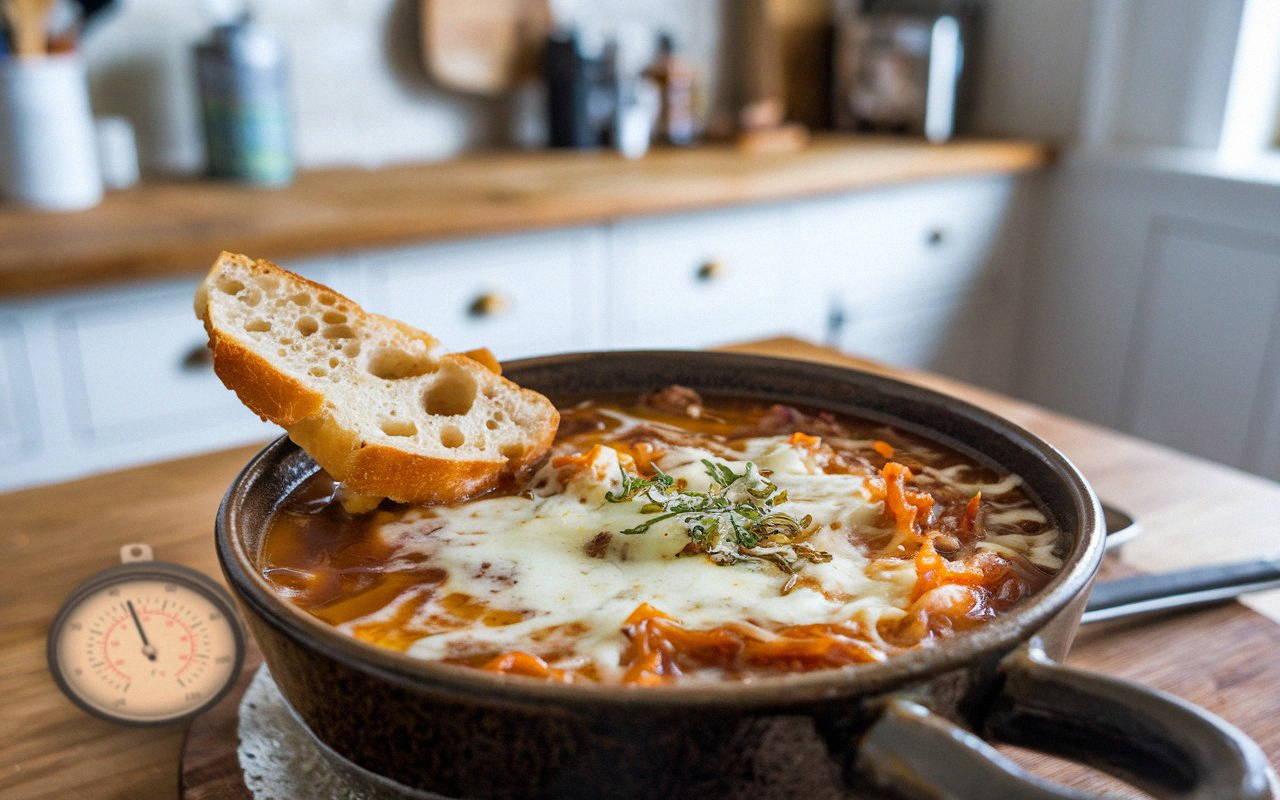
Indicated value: 44 °F
